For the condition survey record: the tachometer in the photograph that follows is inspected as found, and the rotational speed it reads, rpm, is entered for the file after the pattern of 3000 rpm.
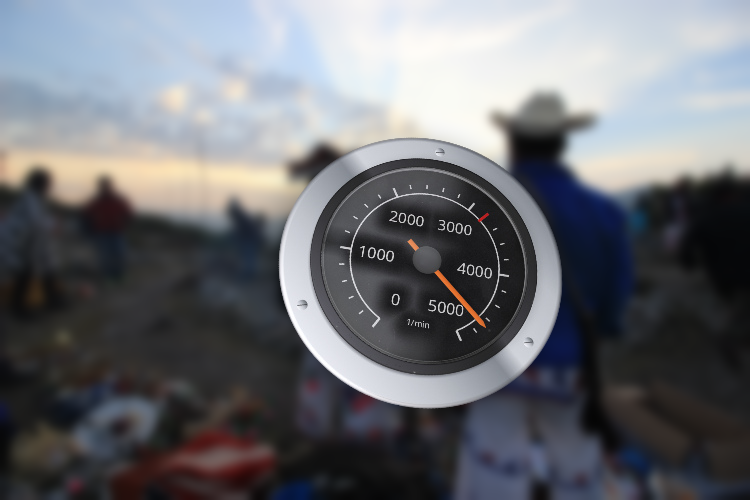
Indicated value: 4700 rpm
